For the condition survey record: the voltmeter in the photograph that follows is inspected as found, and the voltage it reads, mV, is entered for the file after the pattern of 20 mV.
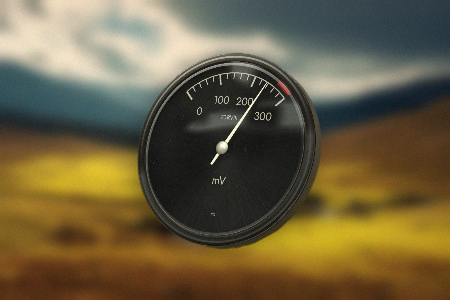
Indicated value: 240 mV
